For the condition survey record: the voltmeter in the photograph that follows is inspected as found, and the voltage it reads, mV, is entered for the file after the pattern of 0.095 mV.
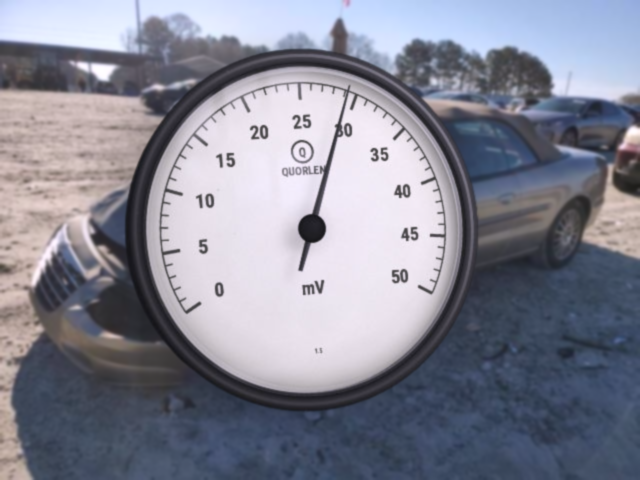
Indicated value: 29 mV
